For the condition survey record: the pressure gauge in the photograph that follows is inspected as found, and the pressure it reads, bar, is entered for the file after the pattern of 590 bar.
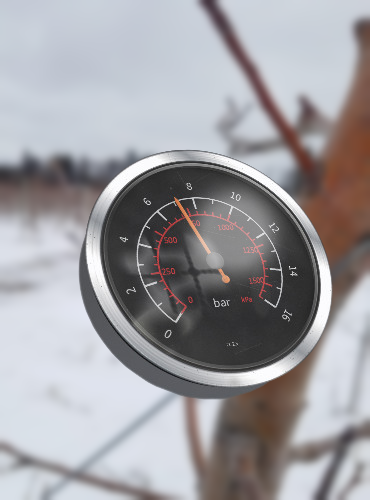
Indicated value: 7 bar
